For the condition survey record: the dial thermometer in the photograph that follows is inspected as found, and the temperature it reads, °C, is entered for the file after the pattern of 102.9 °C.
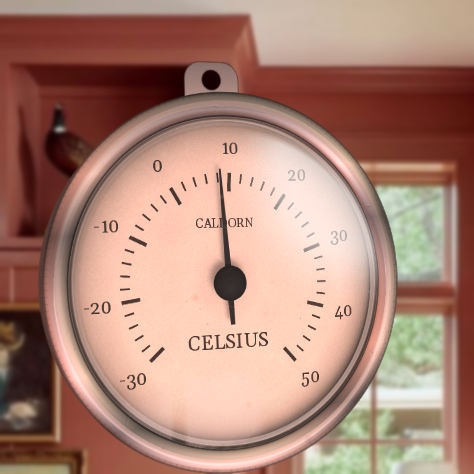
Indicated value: 8 °C
